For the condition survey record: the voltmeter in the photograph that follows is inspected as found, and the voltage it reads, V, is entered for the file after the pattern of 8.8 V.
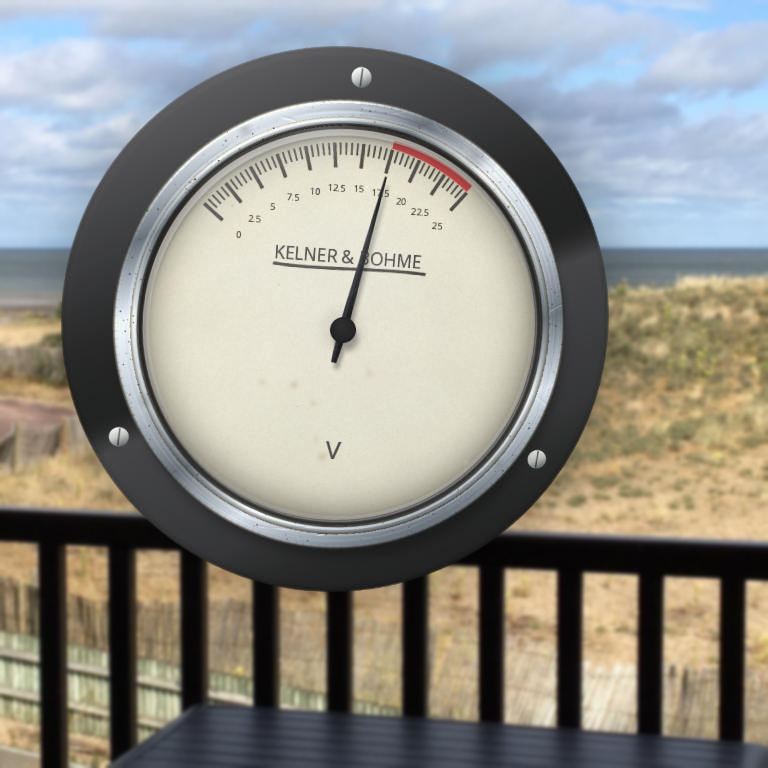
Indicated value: 17.5 V
